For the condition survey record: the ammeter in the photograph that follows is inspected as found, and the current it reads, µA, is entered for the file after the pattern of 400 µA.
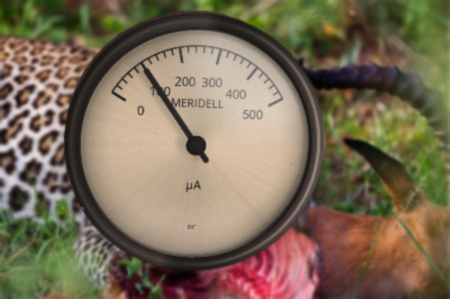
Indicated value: 100 µA
